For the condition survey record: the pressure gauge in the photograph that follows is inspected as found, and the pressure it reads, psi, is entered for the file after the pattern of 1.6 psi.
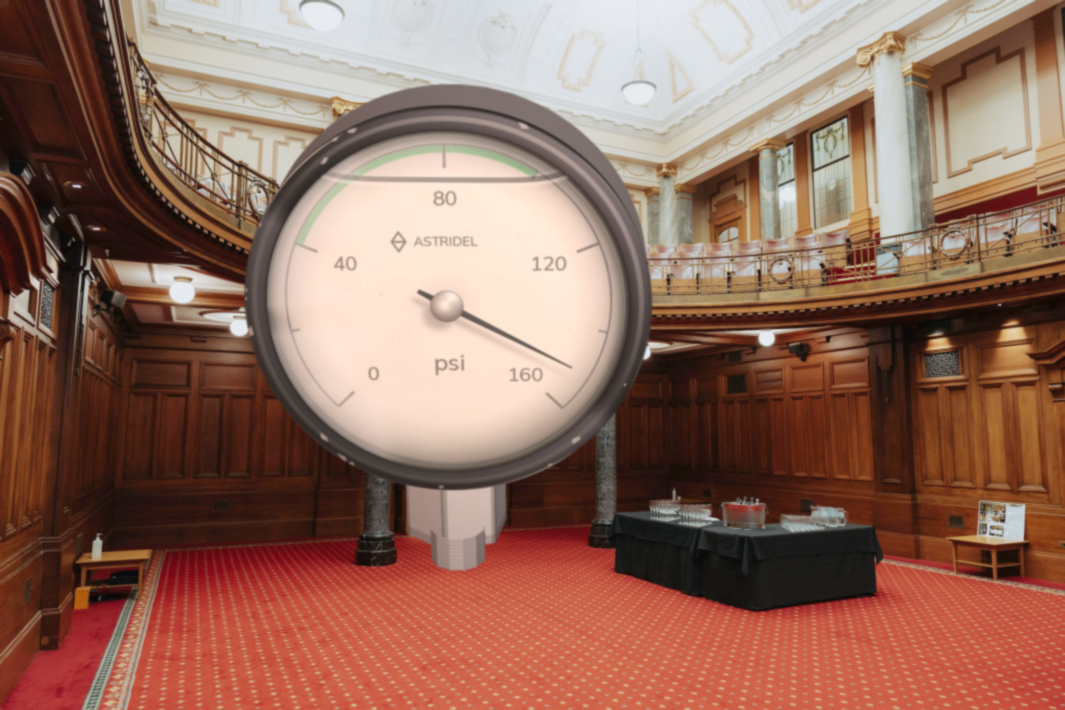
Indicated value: 150 psi
